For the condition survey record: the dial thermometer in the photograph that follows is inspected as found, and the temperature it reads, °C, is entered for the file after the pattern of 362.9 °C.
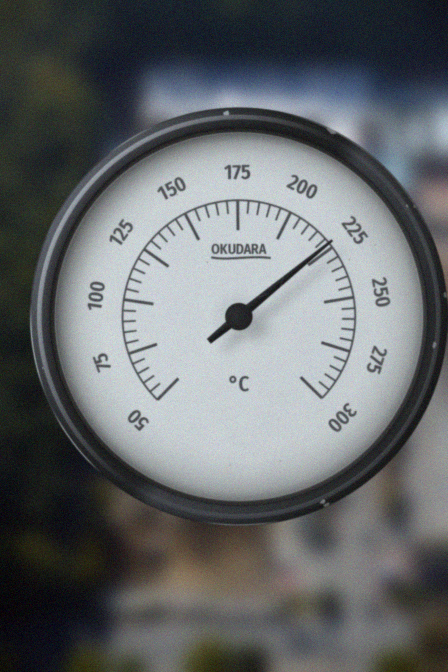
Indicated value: 222.5 °C
